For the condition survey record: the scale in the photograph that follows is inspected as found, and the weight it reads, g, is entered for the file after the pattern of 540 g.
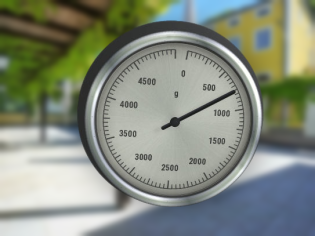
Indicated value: 750 g
